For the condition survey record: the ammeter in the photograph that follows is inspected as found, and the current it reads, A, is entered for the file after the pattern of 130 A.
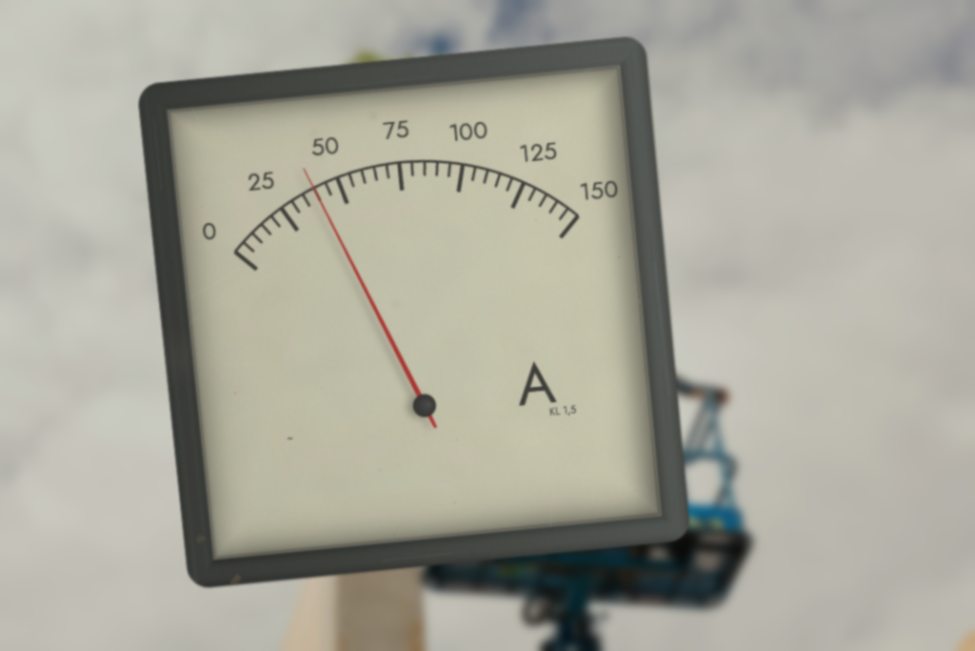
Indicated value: 40 A
